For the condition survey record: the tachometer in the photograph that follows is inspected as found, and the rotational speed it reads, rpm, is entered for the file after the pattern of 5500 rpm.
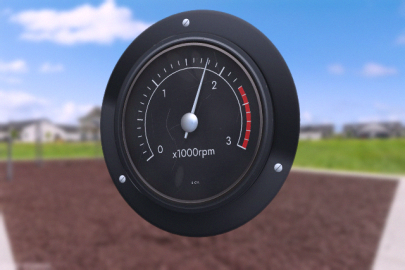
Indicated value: 1800 rpm
